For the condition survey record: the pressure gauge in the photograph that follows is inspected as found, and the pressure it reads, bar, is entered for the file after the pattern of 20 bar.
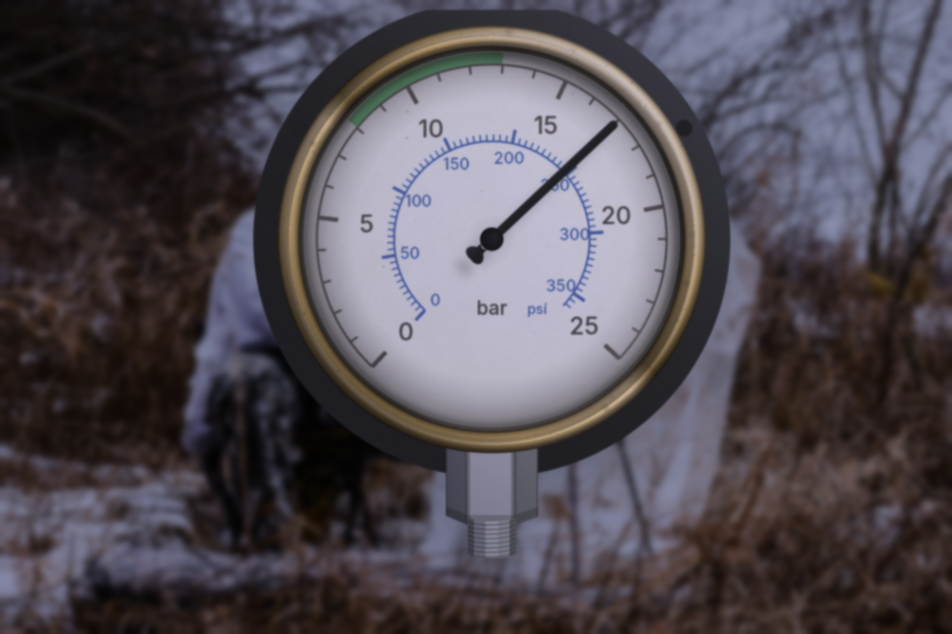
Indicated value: 17 bar
